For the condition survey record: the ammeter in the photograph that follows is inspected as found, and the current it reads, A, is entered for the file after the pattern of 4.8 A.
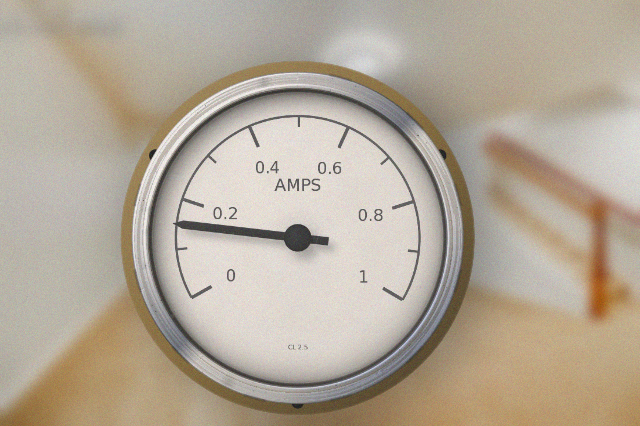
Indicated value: 0.15 A
